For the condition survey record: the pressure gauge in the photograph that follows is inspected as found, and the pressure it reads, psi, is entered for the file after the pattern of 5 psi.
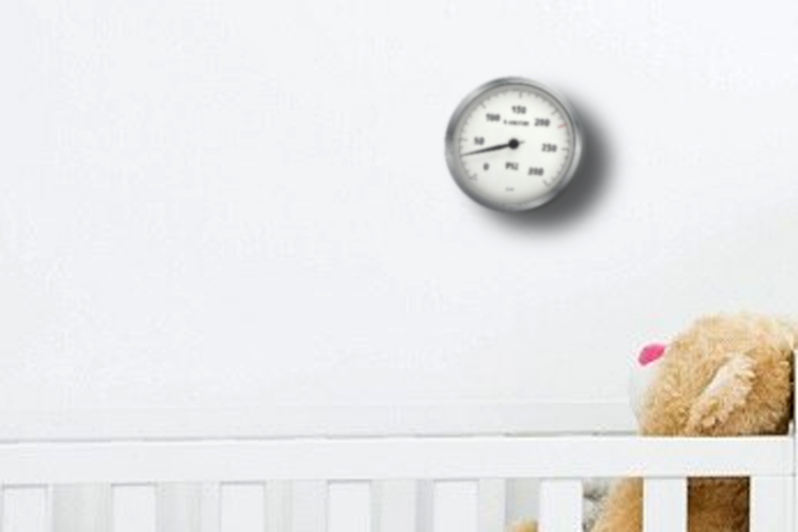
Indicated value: 30 psi
